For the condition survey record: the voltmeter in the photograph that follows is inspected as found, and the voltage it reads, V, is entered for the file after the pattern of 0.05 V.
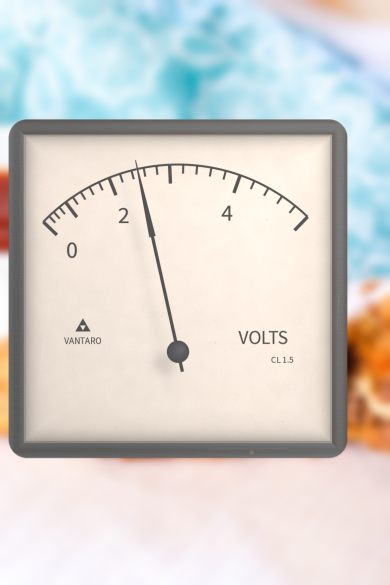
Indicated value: 2.5 V
